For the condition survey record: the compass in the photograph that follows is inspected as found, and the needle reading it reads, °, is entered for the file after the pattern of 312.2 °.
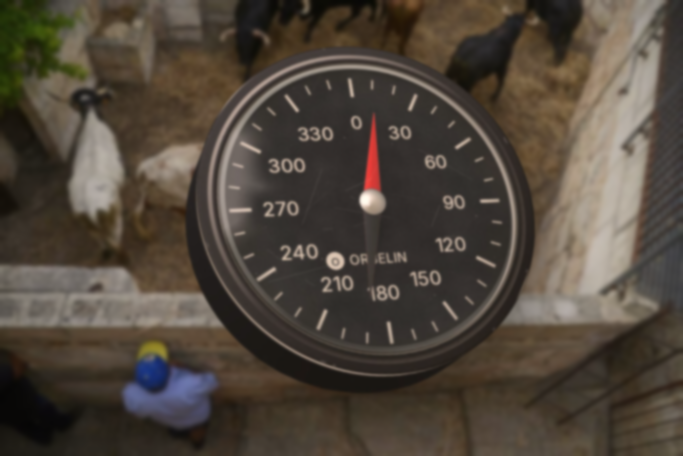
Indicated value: 10 °
